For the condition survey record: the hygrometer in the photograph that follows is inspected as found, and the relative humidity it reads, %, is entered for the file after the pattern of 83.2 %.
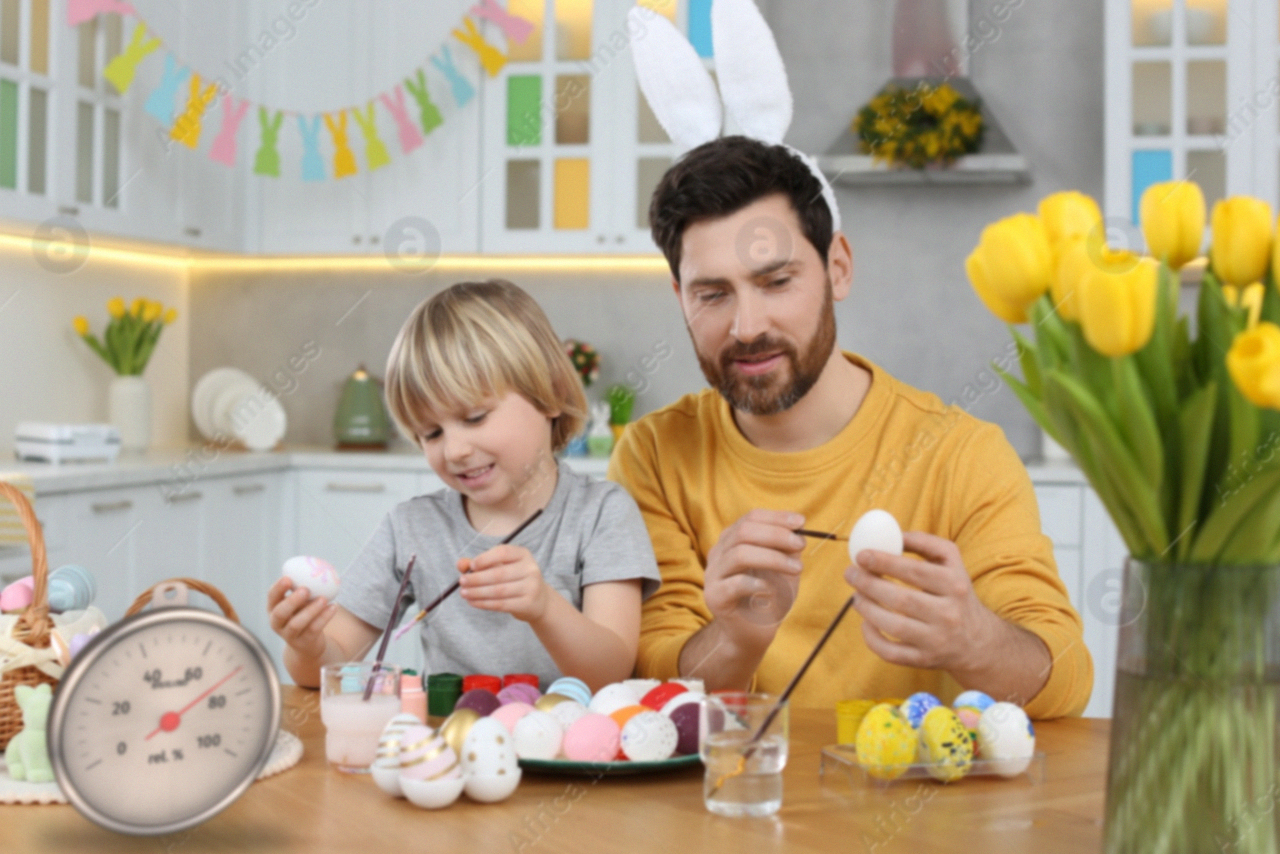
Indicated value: 72 %
